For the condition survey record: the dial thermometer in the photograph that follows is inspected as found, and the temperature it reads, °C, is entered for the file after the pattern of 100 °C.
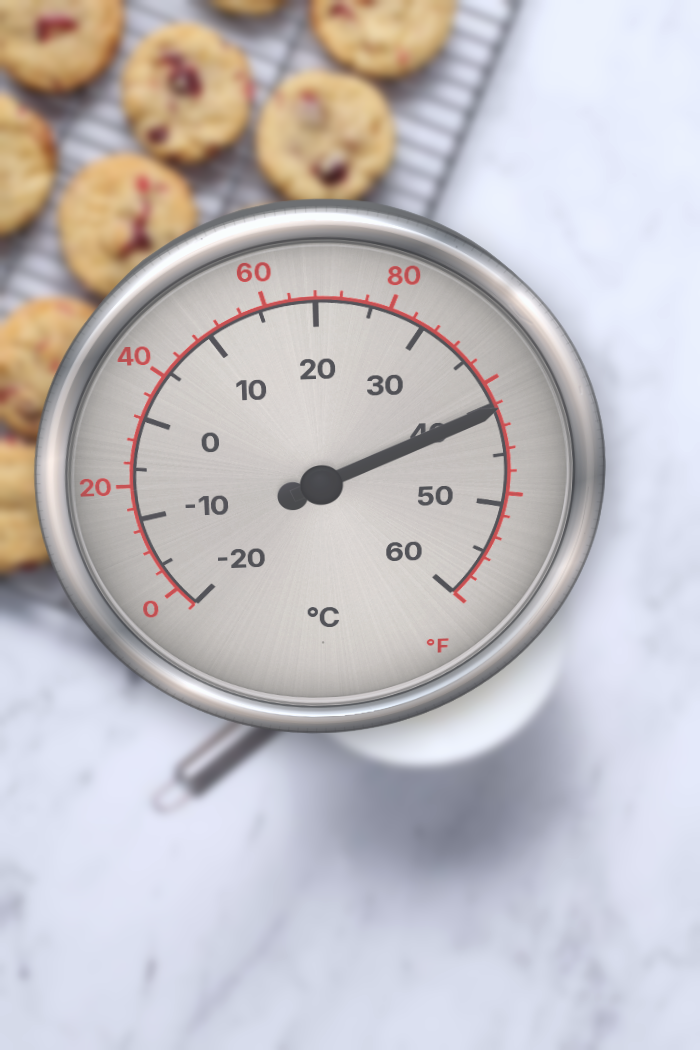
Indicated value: 40 °C
